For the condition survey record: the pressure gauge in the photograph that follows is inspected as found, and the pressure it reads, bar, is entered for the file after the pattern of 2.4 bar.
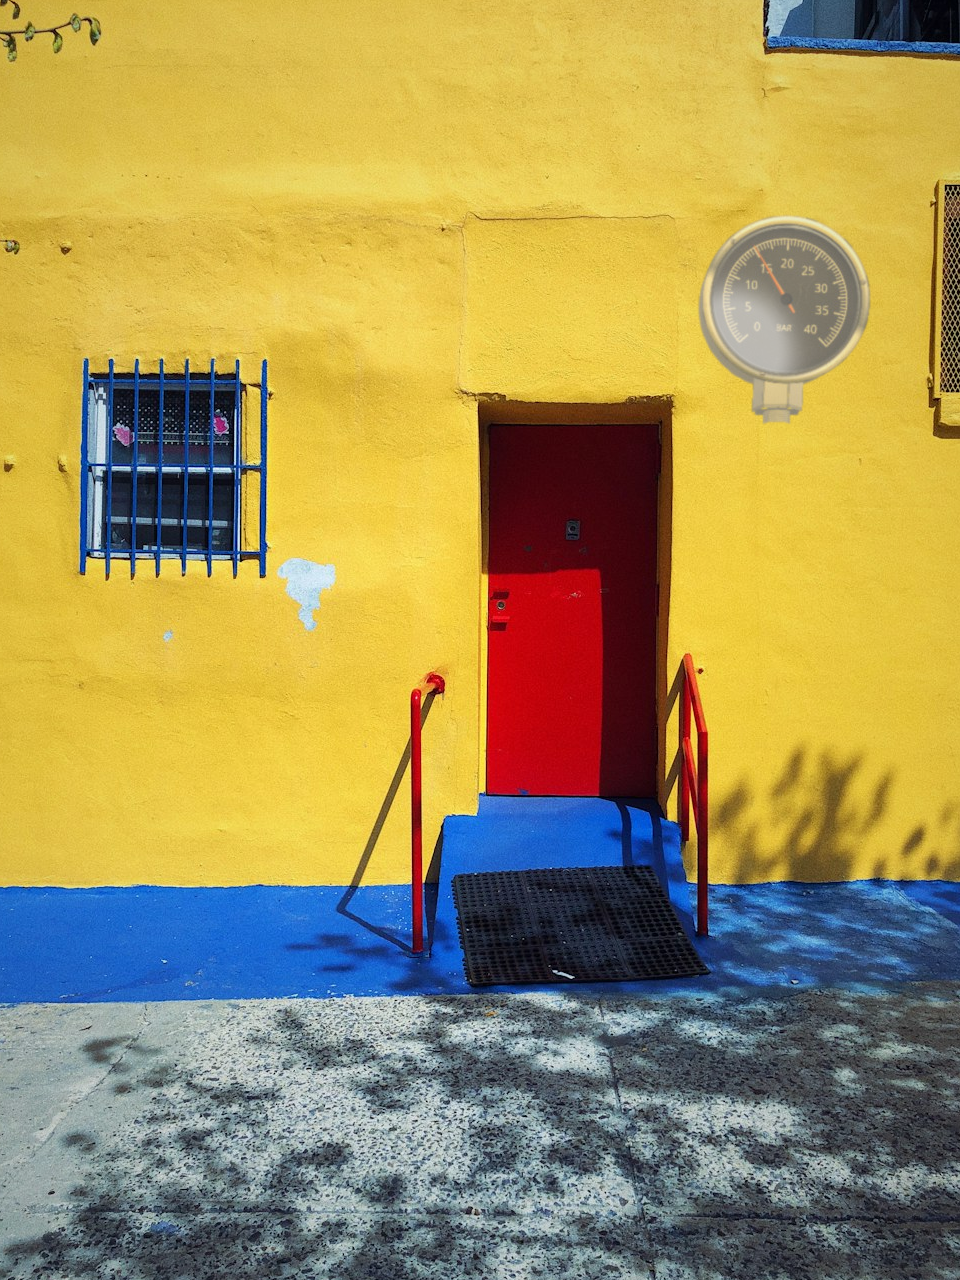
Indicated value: 15 bar
